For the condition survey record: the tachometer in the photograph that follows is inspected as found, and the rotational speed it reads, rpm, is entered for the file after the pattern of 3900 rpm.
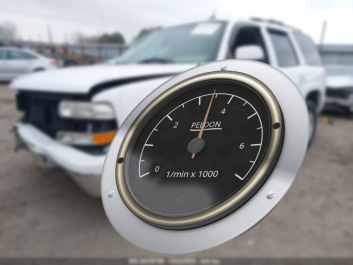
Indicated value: 3500 rpm
